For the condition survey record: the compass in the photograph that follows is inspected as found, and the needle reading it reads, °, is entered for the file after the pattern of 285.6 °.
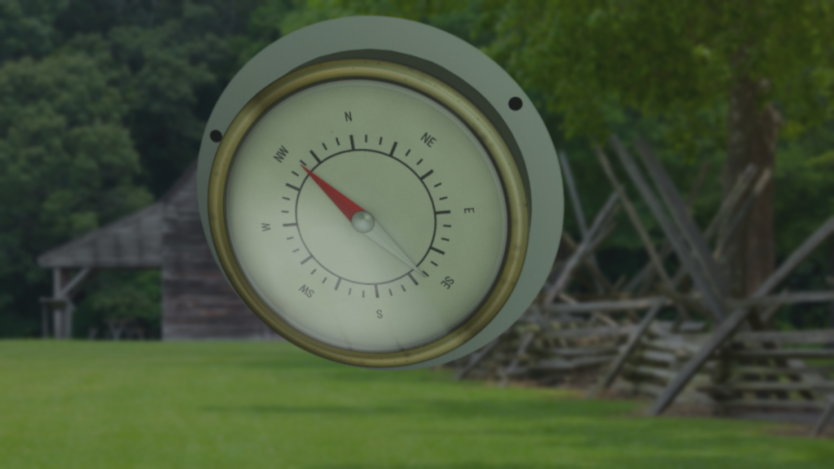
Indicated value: 320 °
